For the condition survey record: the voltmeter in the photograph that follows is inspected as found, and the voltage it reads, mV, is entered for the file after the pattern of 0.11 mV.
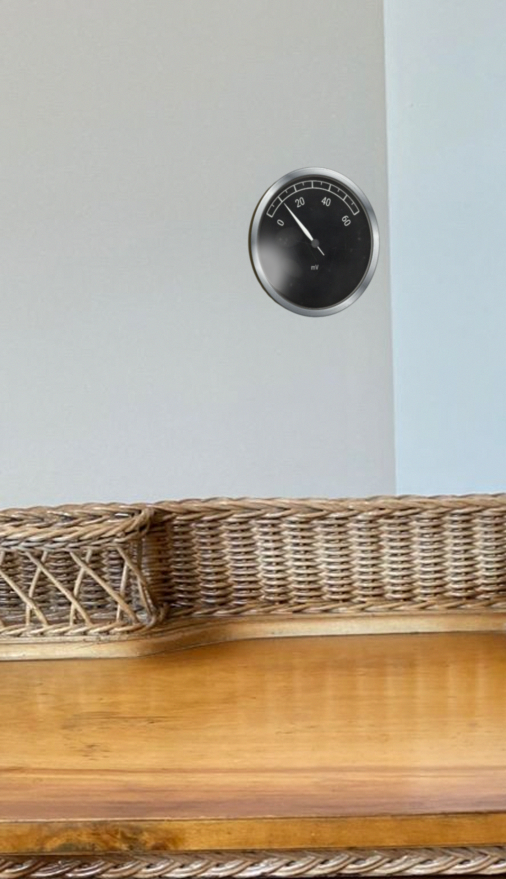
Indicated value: 10 mV
